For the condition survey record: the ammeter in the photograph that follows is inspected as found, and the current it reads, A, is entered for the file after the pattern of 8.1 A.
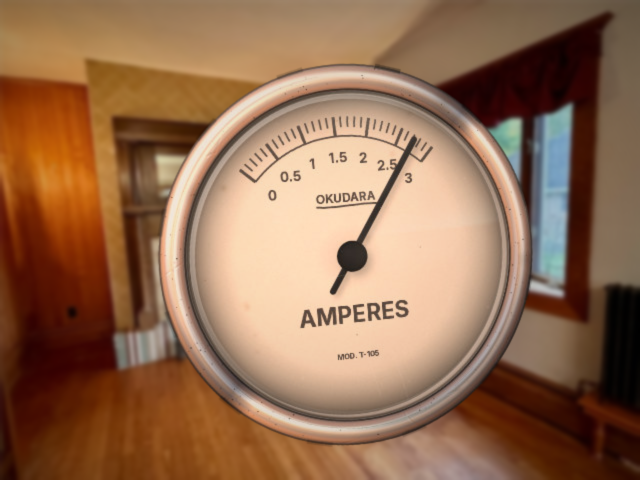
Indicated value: 2.7 A
